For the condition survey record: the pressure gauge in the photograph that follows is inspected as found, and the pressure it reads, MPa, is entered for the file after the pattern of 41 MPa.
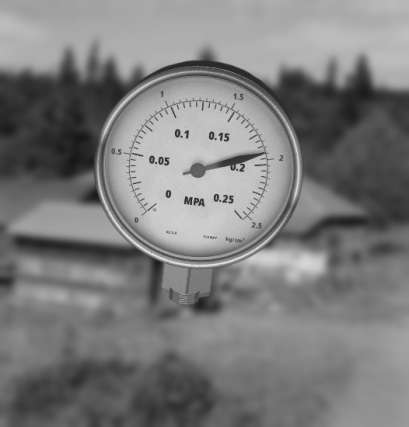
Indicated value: 0.19 MPa
